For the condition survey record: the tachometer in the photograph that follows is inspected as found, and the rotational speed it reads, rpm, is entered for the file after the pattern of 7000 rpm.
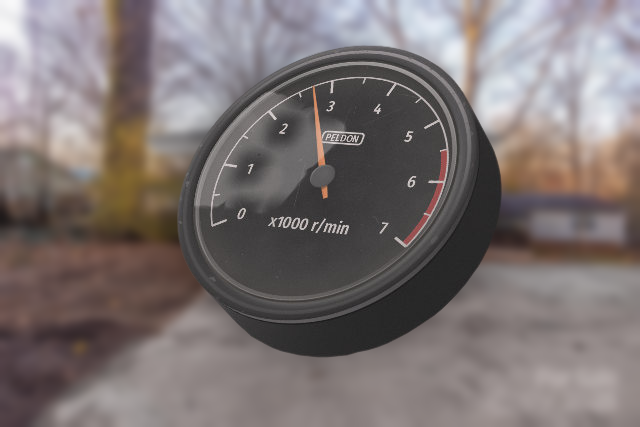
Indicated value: 2750 rpm
